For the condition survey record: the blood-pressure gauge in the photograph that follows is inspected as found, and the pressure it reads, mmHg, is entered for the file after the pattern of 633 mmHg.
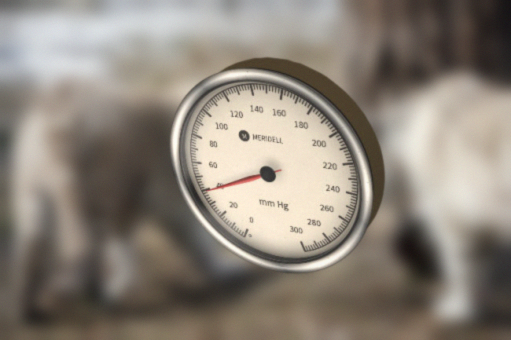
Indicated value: 40 mmHg
